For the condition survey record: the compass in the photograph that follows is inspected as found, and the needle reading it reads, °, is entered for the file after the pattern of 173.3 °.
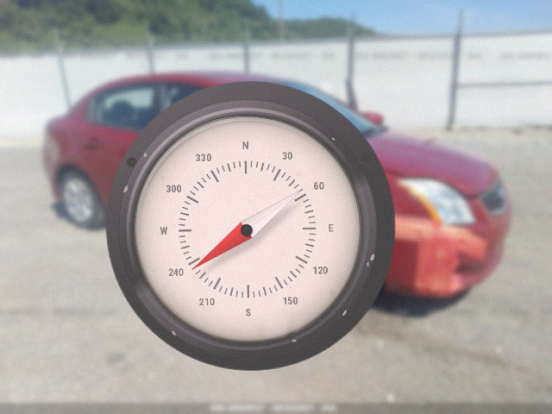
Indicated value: 235 °
